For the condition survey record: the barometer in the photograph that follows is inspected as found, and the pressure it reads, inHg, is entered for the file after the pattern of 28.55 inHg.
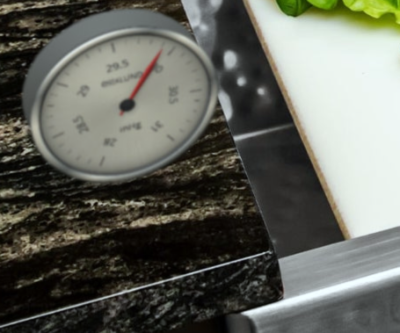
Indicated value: 29.9 inHg
